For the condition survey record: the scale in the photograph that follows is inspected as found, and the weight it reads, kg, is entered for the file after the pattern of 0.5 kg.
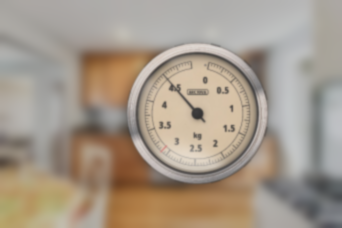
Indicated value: 4.5 kg
